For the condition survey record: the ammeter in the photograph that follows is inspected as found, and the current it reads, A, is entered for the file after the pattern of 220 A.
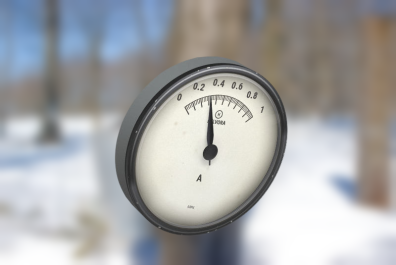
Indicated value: 0.3 A
